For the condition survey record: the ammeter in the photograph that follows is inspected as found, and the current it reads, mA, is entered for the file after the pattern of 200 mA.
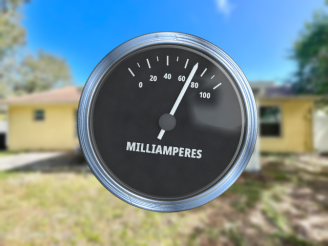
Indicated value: 70 mA
